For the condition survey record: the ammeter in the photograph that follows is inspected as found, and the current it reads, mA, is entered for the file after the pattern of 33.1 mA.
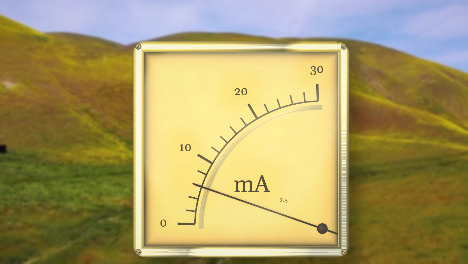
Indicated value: 6 mA
